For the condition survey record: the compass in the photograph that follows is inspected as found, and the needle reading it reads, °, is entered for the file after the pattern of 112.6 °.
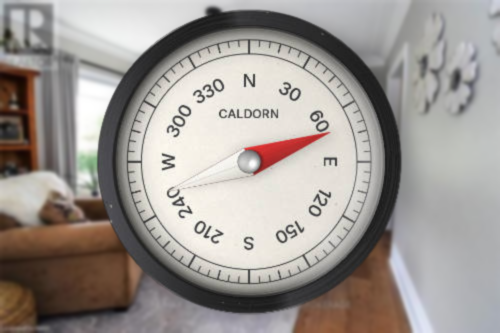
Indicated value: 70 °
